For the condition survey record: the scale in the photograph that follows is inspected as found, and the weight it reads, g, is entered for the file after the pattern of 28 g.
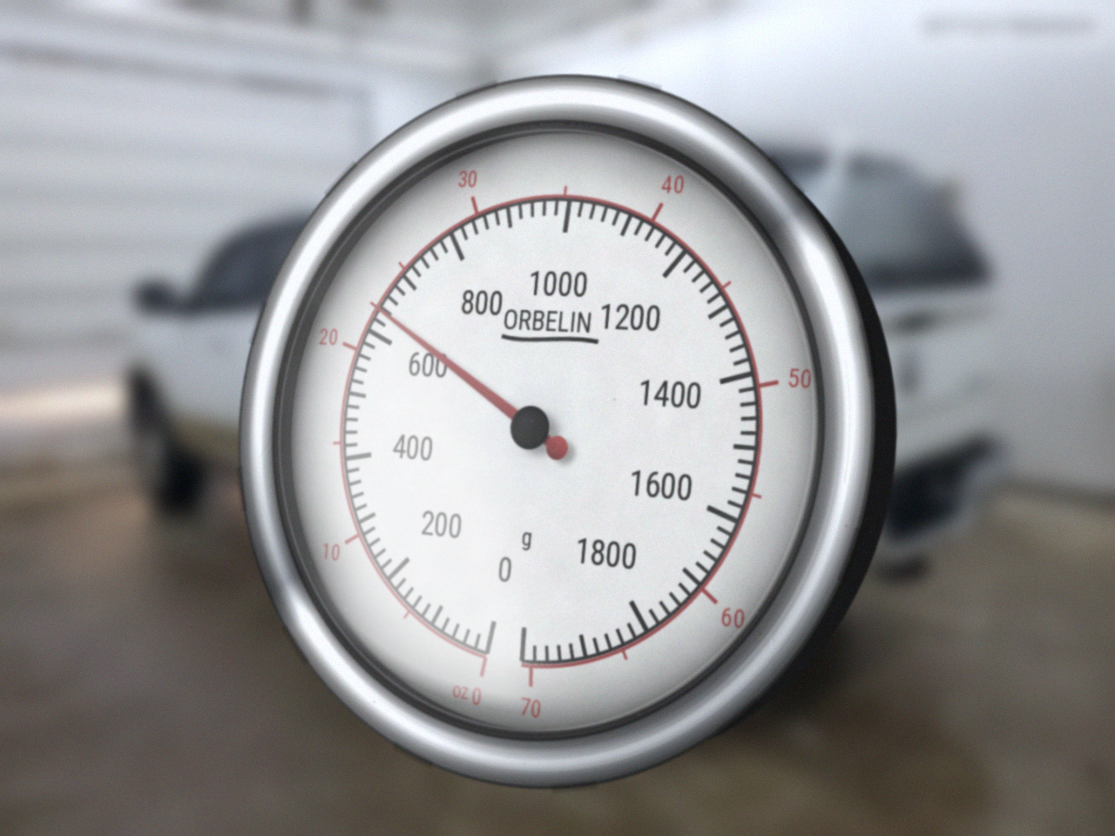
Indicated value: 640 g
